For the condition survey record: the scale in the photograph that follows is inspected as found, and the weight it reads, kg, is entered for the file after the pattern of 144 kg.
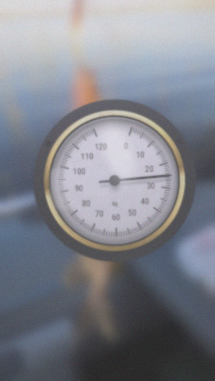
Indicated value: 25 kg
